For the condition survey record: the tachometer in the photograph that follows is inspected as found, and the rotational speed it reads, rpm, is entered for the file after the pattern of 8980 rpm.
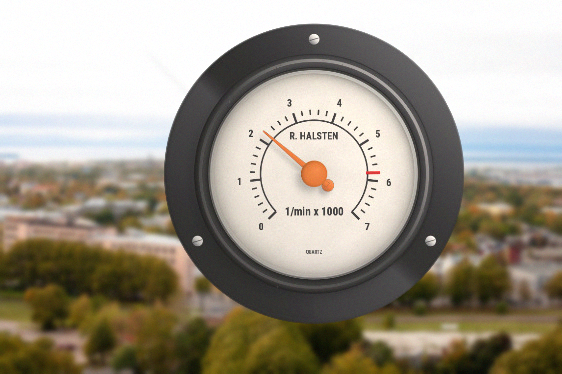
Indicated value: 2200 rpm
